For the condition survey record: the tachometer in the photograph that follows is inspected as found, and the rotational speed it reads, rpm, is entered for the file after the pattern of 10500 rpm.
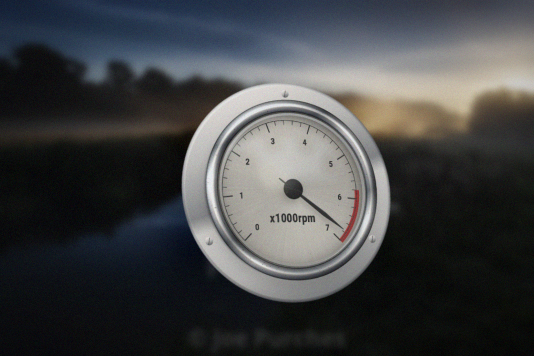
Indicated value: 6800 rpm
